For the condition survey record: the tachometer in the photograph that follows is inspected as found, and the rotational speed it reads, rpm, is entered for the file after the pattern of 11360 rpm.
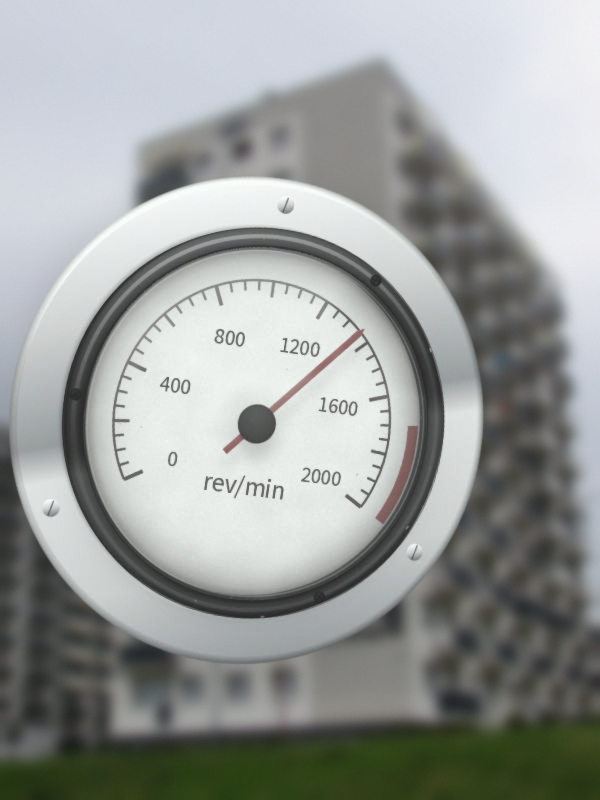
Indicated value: 1350 rpm
